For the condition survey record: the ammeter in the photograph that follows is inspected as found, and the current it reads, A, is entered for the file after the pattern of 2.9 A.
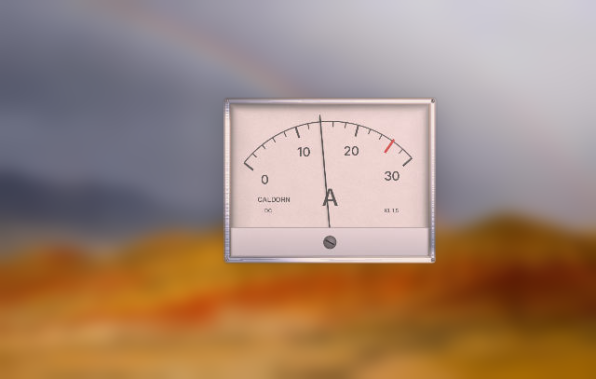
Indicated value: 14 A
